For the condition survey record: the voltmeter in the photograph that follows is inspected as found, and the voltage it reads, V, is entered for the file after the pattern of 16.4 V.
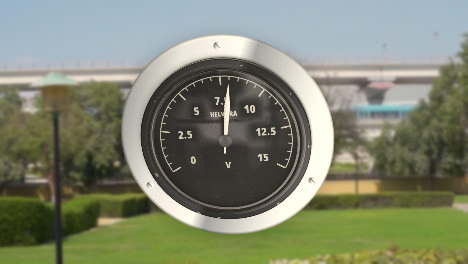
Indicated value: 8 V
